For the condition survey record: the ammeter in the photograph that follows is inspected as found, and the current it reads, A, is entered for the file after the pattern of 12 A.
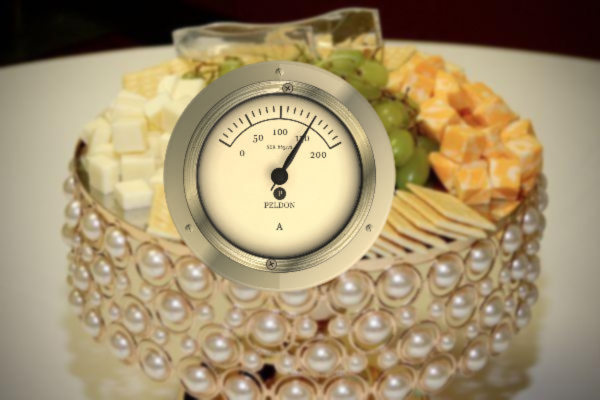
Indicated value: 150 A
